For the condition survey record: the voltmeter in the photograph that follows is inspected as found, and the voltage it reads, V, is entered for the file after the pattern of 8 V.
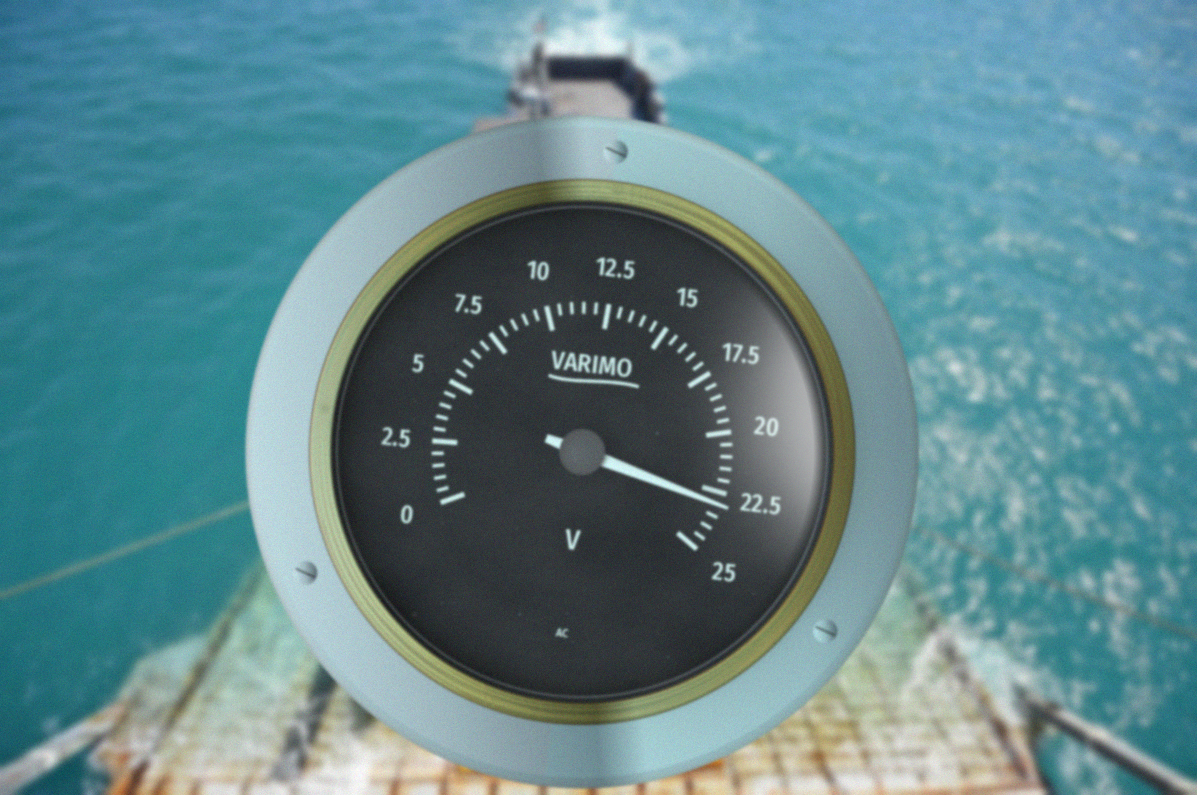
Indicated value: 23 V
